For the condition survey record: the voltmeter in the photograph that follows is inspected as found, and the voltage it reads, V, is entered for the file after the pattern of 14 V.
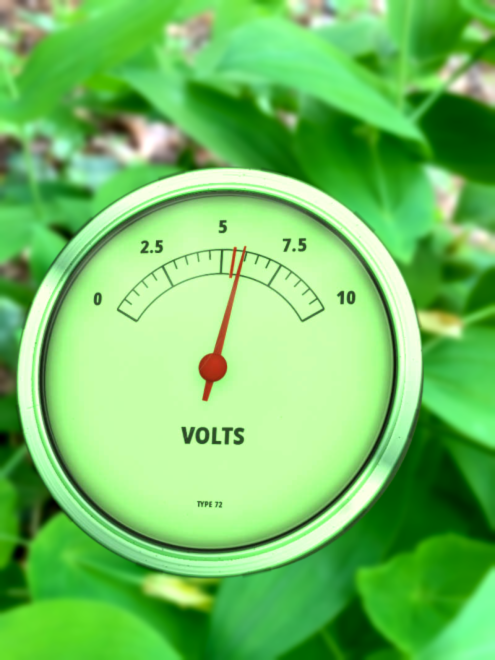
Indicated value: 6 V
